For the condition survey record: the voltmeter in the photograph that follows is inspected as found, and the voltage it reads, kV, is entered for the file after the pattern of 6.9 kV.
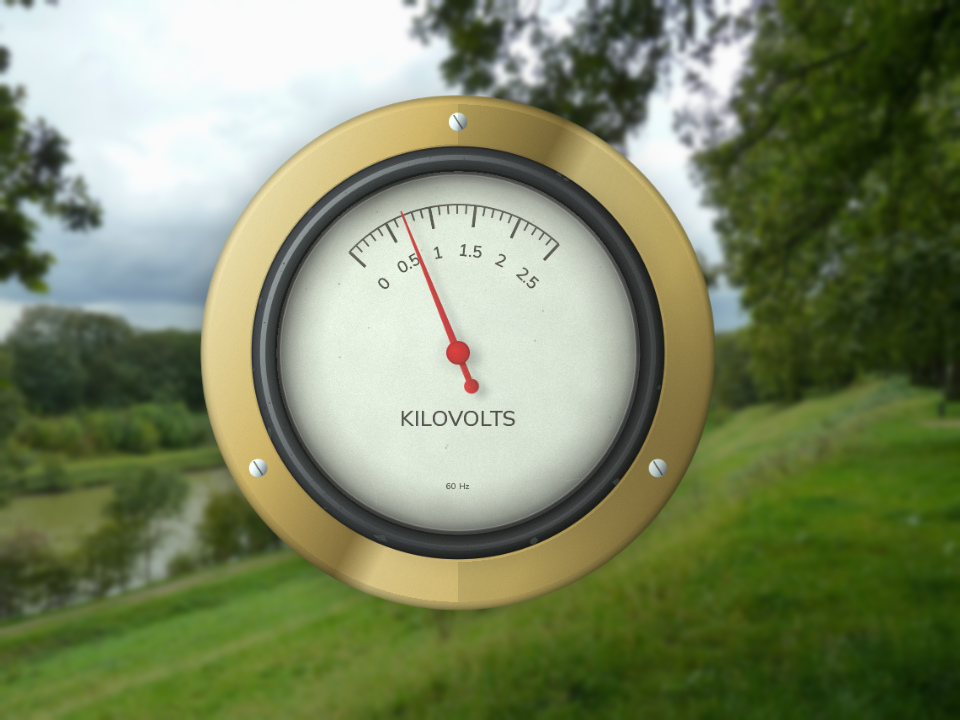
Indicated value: 0.7 kV
